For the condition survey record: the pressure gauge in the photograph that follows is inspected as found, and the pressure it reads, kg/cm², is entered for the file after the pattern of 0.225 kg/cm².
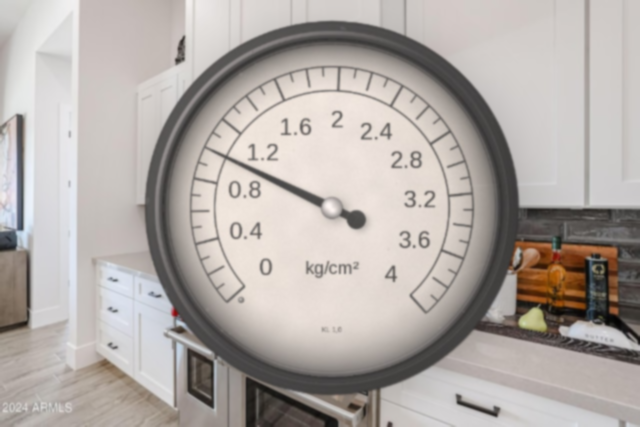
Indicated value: 1 kg/cm²
